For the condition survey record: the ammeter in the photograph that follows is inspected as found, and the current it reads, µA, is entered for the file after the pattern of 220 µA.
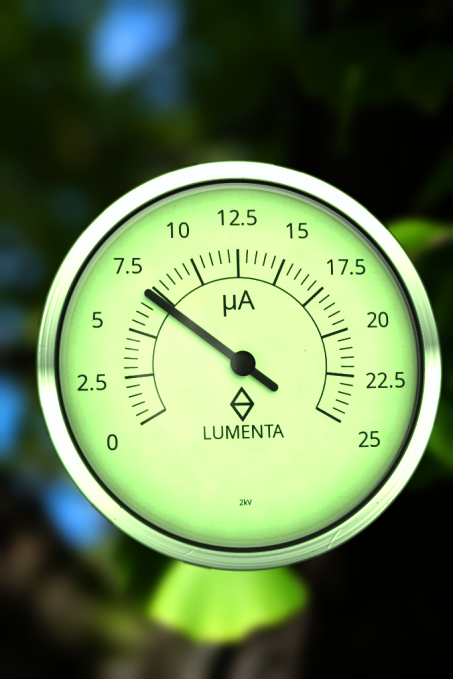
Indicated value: 7 µA
